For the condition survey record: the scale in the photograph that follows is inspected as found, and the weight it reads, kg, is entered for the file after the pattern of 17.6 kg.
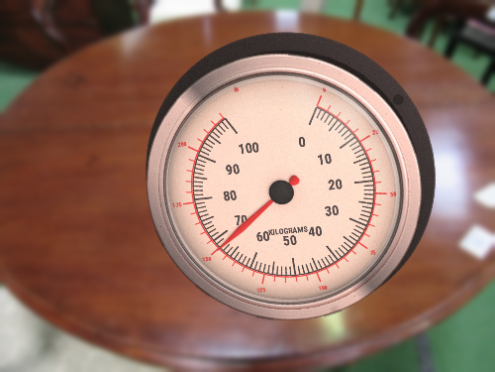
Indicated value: 68 kg
